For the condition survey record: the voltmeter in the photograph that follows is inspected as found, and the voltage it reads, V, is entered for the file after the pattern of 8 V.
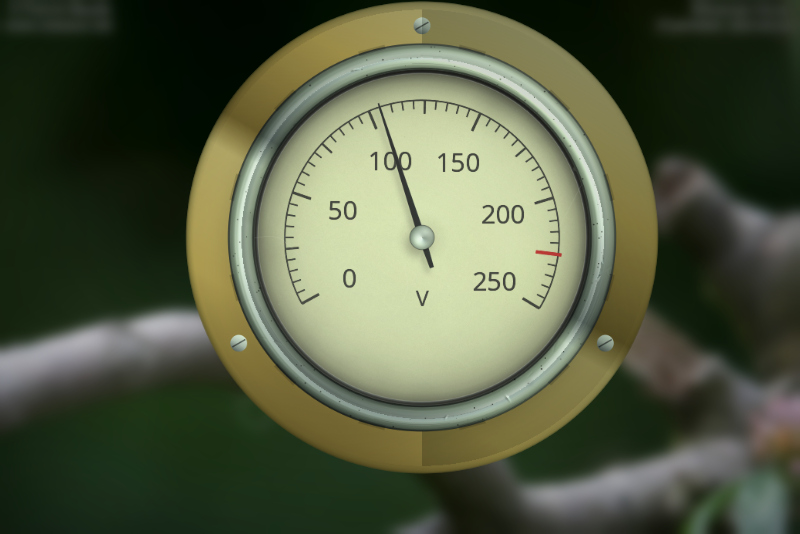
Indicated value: 105 V
